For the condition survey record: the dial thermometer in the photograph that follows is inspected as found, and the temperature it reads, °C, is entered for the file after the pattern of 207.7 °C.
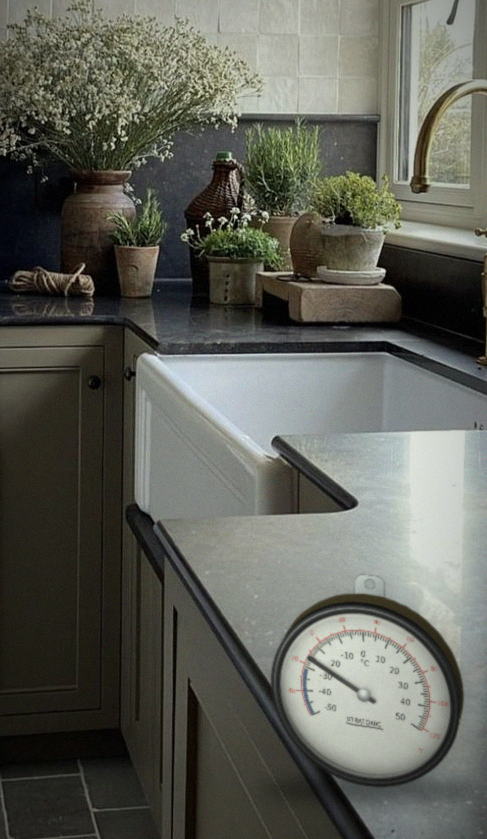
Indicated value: -25 °C
